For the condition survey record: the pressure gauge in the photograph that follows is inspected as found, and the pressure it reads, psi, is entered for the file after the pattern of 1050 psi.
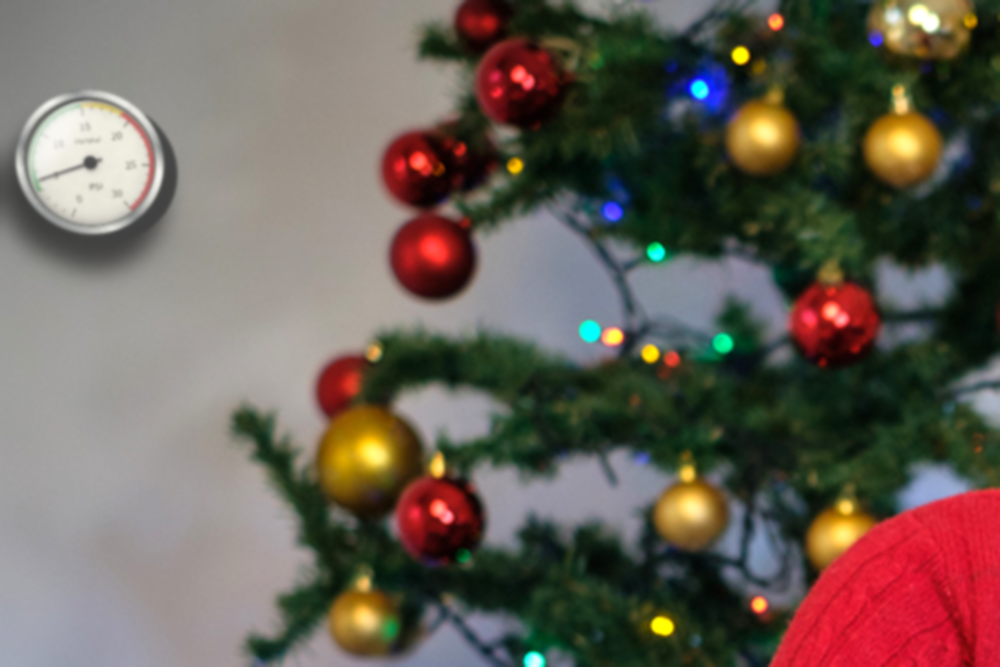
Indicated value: 5 psi
